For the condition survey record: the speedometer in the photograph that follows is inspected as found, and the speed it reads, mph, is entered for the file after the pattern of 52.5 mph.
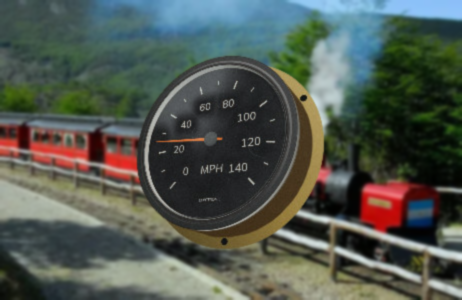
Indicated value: 25 mph
